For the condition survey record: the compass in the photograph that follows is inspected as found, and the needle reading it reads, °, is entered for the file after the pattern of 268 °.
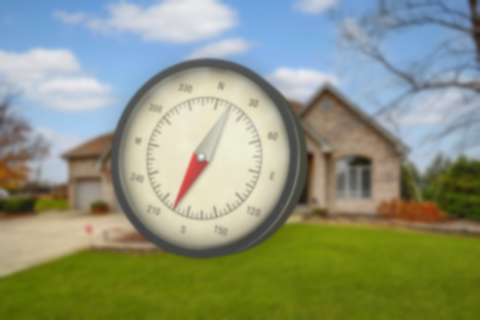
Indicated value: 195 °
